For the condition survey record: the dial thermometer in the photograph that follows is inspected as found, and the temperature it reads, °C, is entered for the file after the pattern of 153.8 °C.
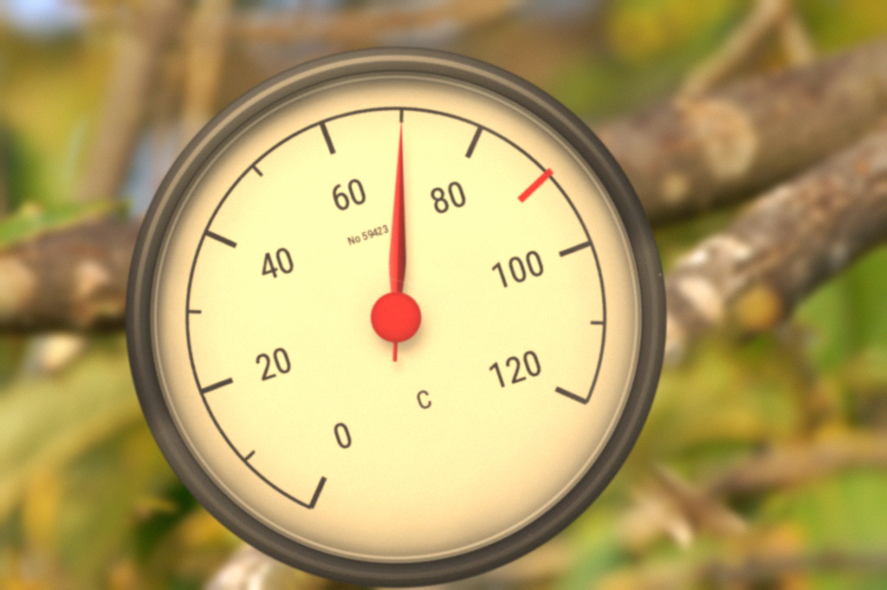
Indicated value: 70 °C
